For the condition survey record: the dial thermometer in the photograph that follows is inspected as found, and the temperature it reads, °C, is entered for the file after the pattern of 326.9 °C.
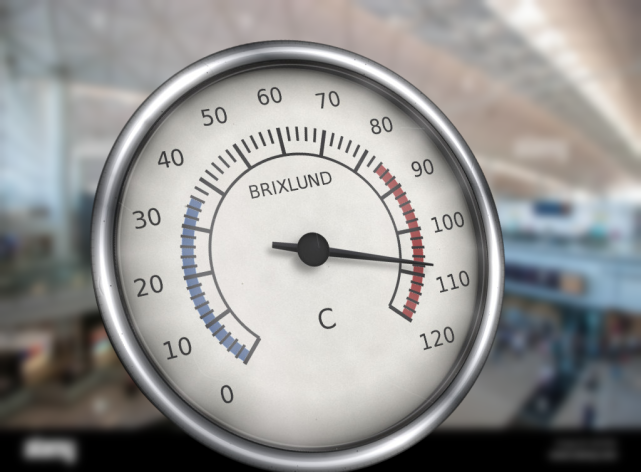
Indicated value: 108 °C
